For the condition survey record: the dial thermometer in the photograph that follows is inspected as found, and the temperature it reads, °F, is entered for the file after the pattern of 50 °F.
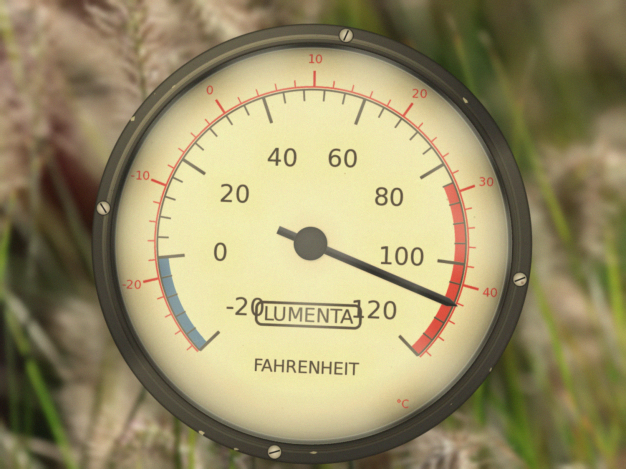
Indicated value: 108 °F
